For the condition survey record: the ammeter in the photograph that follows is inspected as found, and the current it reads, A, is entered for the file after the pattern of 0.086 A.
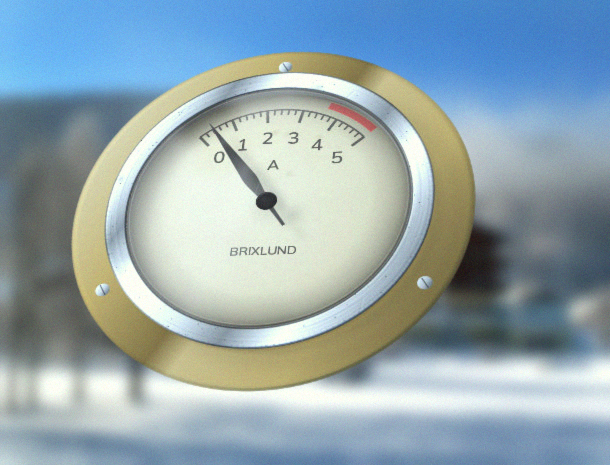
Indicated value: 0.4 A
